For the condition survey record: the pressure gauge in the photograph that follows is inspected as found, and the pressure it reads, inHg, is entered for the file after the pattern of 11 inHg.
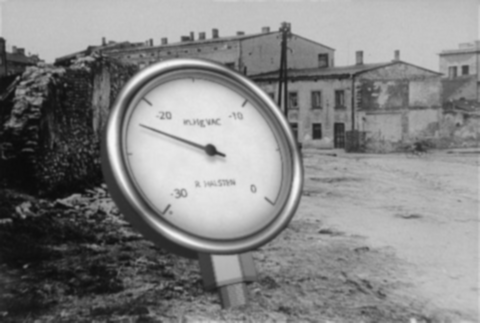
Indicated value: -22.5 inHg
